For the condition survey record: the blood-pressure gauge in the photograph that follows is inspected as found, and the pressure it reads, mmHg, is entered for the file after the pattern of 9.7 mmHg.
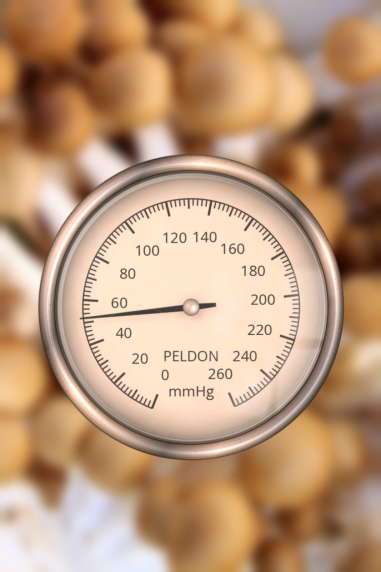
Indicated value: 52 mmHg
